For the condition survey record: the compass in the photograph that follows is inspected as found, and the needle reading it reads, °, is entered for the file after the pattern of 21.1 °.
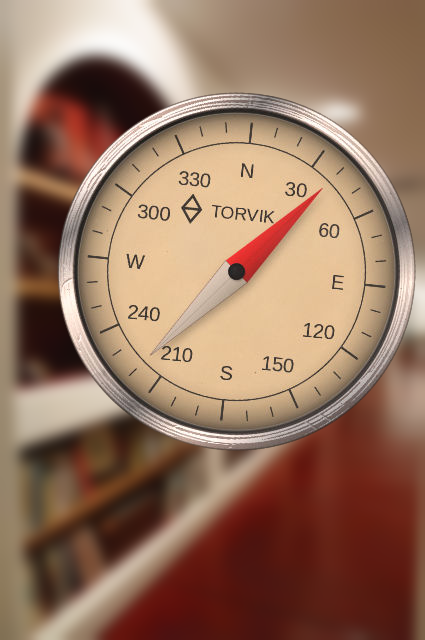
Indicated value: 40 °
